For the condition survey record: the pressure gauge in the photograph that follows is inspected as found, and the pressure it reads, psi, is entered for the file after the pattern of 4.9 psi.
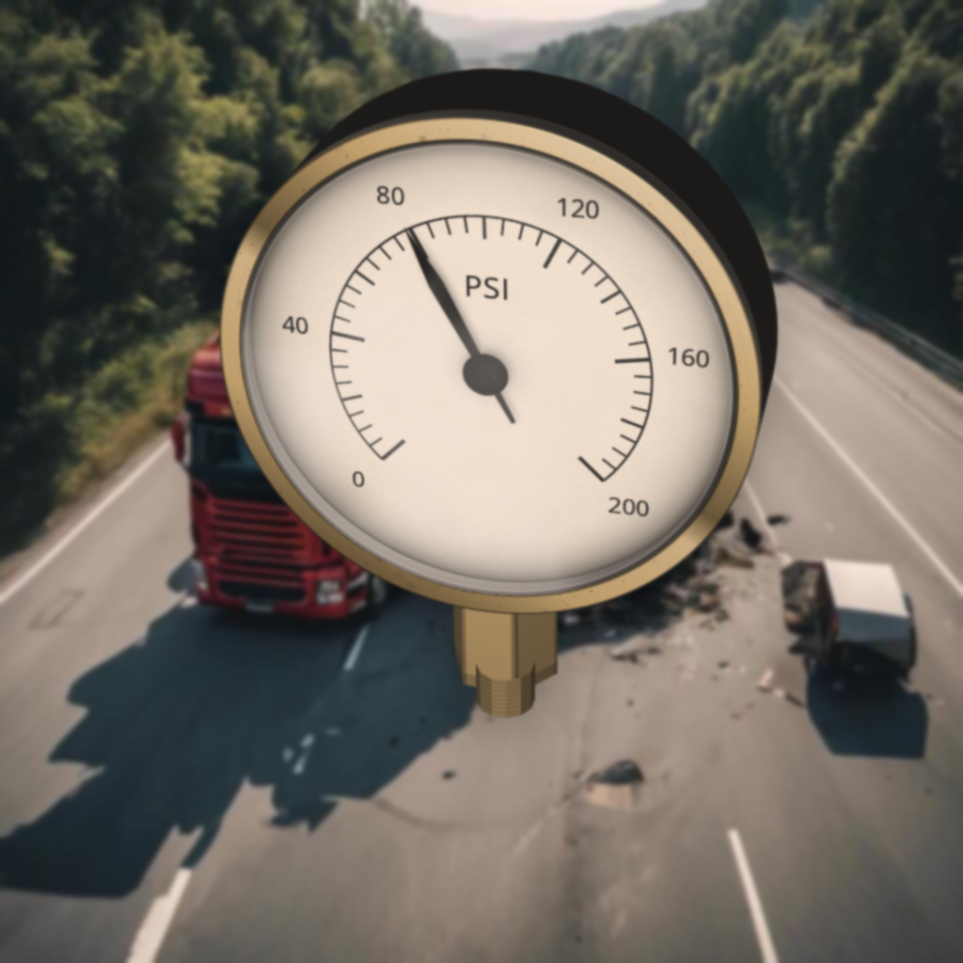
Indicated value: 80 psi
